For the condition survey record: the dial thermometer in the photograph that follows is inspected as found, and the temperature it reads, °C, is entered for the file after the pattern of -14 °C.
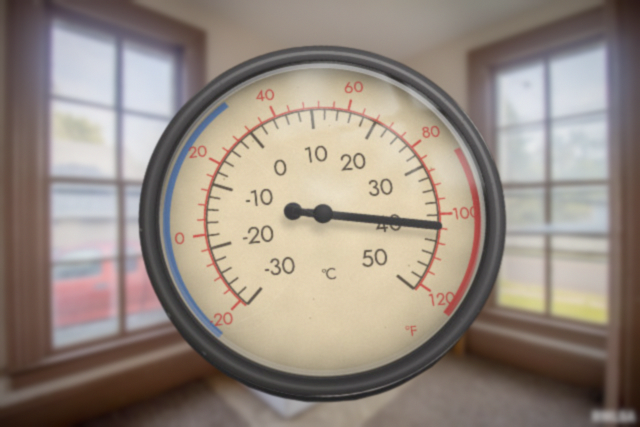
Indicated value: 40 °C
